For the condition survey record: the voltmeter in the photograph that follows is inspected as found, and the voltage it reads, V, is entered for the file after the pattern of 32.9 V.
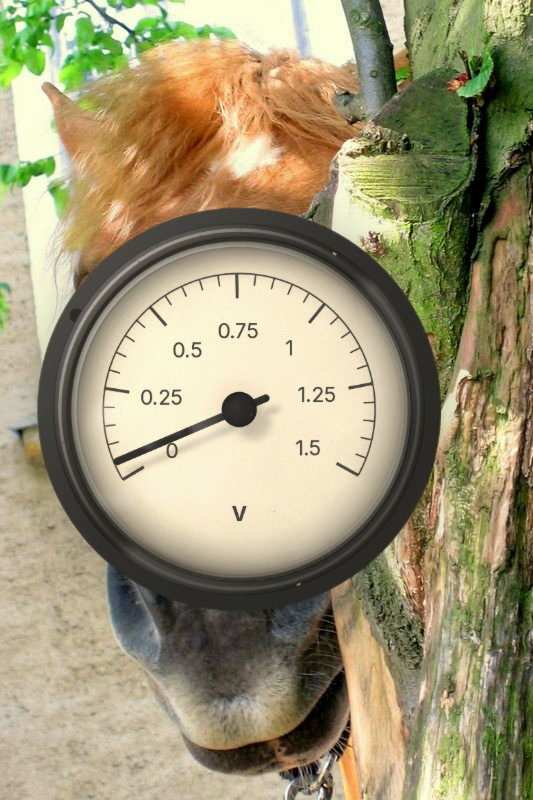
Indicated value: 0.05 V
